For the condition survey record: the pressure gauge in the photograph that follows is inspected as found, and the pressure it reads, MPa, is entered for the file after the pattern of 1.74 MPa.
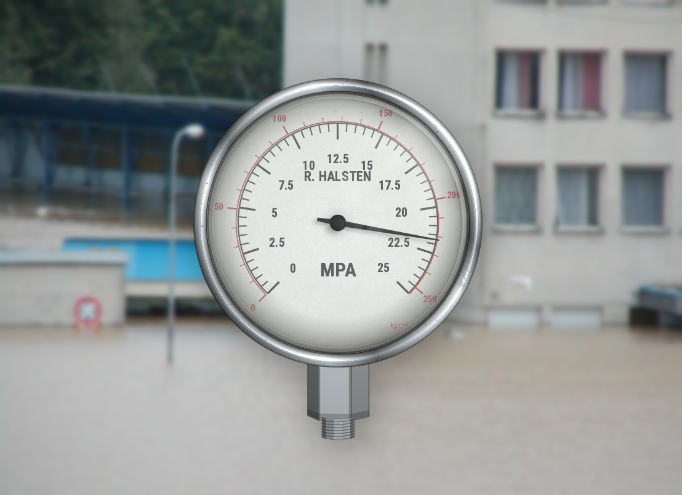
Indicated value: 21.75 MPa
